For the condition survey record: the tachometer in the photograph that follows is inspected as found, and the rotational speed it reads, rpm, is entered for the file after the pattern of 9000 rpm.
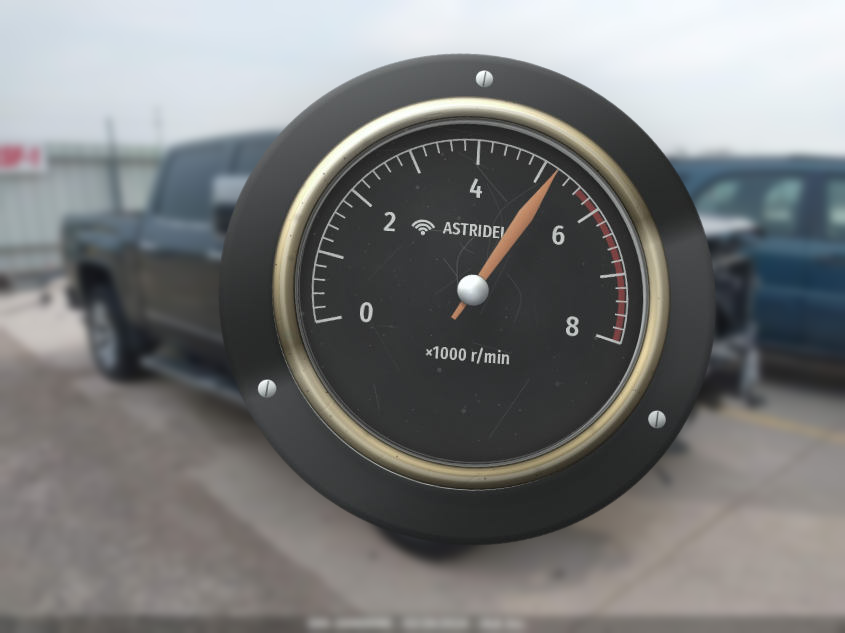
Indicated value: 5200 rpm
